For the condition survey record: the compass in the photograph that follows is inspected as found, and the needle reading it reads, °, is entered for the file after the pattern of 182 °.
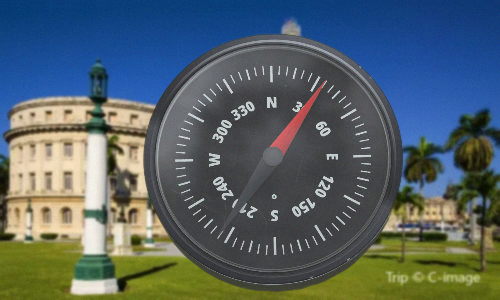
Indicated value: 35 °
